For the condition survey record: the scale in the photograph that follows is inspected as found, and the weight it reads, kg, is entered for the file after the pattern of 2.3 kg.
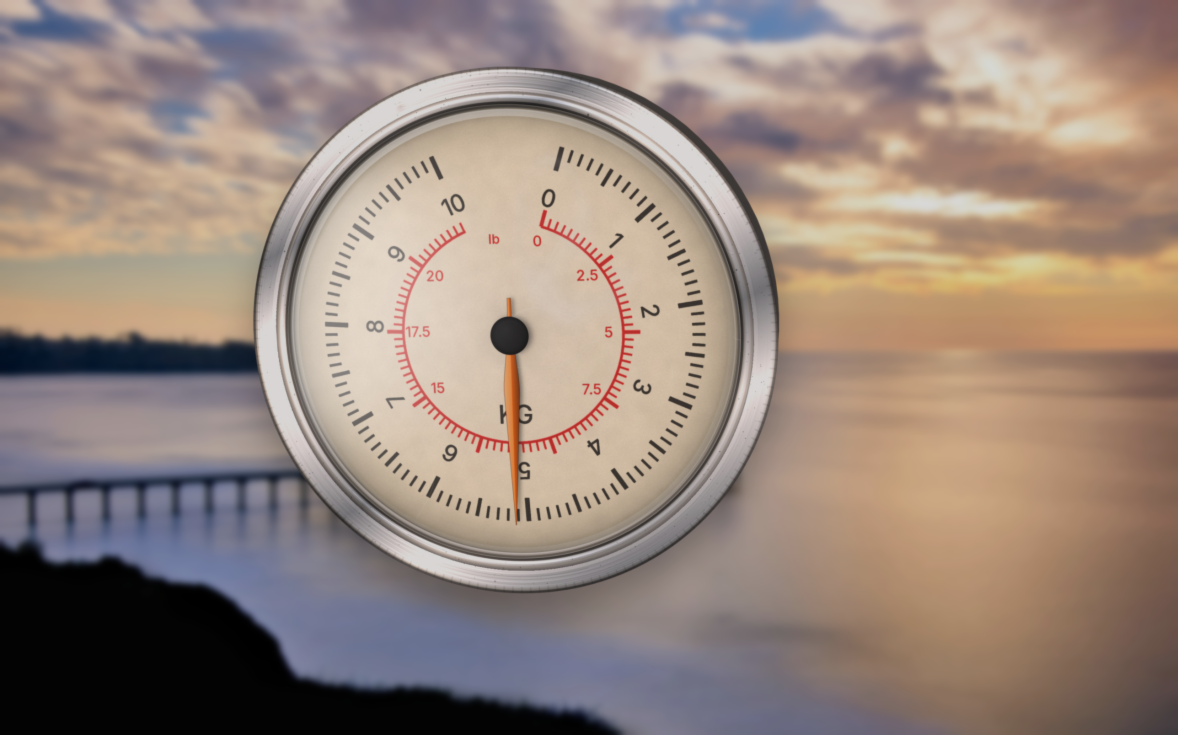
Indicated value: 5.1 kg
